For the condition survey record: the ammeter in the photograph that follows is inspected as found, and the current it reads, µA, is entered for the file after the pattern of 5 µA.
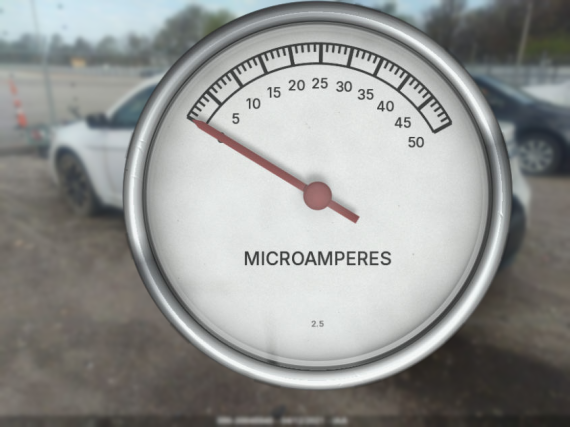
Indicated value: 0 µA
